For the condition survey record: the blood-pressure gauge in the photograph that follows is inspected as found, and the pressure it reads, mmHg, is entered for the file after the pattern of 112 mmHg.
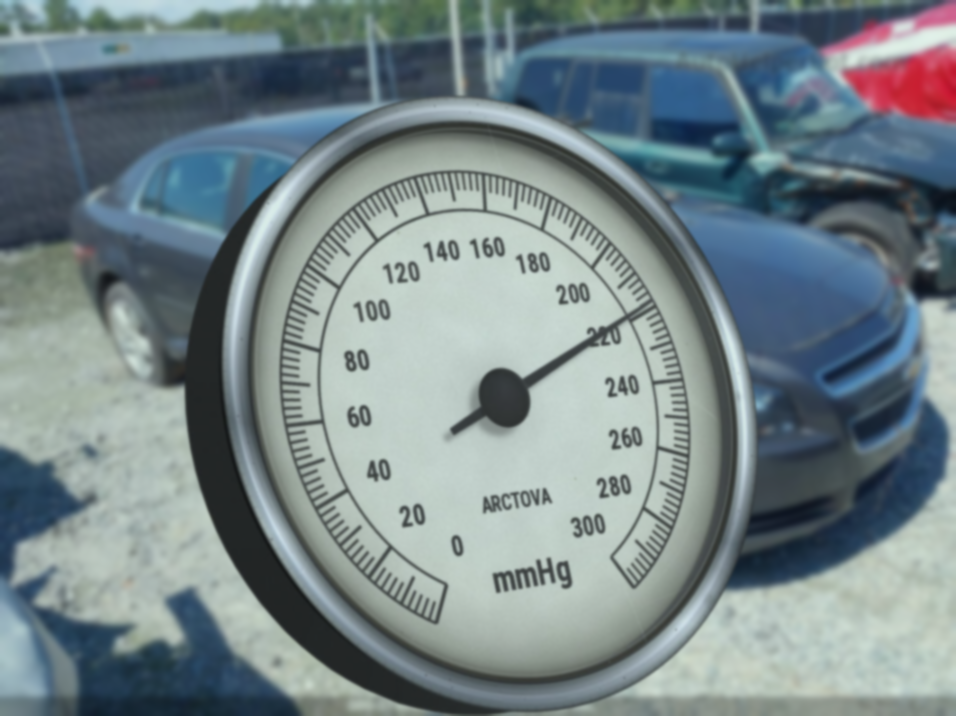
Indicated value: 218 mmHg
